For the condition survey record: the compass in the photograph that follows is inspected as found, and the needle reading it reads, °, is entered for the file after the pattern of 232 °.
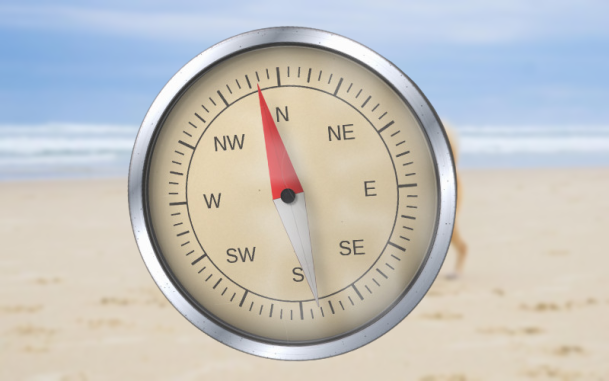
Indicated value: 350 °
